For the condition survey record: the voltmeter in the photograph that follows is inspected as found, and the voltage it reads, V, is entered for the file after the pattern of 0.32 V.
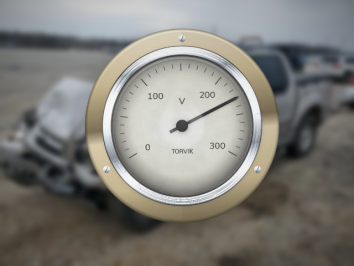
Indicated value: 230 V
